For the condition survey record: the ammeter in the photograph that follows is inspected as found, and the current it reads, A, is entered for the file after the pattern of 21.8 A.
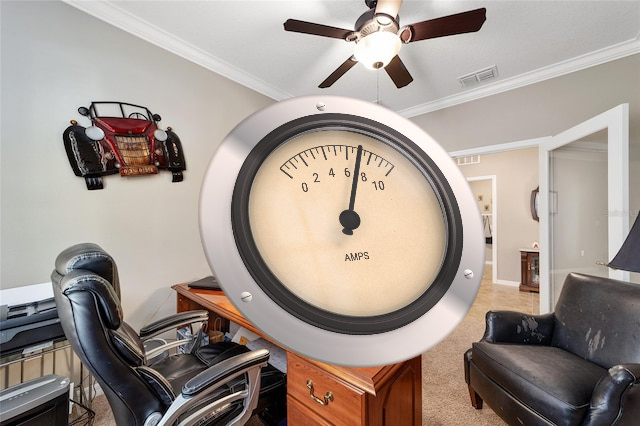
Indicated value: 7 A
